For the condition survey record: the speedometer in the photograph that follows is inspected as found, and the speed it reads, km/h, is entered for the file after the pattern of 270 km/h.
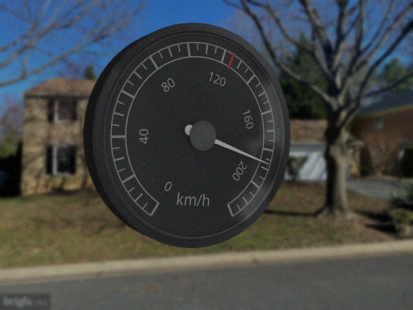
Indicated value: 187.5 km/h
